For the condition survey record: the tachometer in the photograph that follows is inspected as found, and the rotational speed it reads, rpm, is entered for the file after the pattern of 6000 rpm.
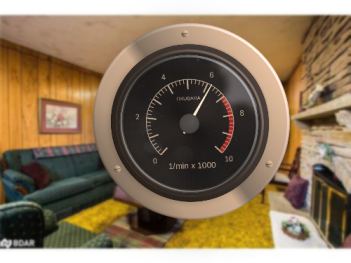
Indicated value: 6200 rpm
